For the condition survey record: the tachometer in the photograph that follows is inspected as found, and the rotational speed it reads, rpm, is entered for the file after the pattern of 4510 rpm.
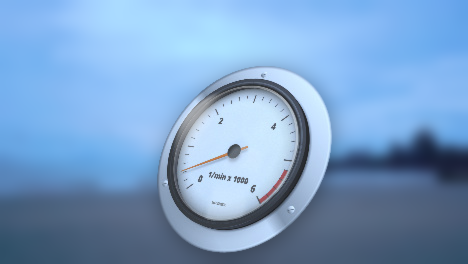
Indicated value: 400 rpm
